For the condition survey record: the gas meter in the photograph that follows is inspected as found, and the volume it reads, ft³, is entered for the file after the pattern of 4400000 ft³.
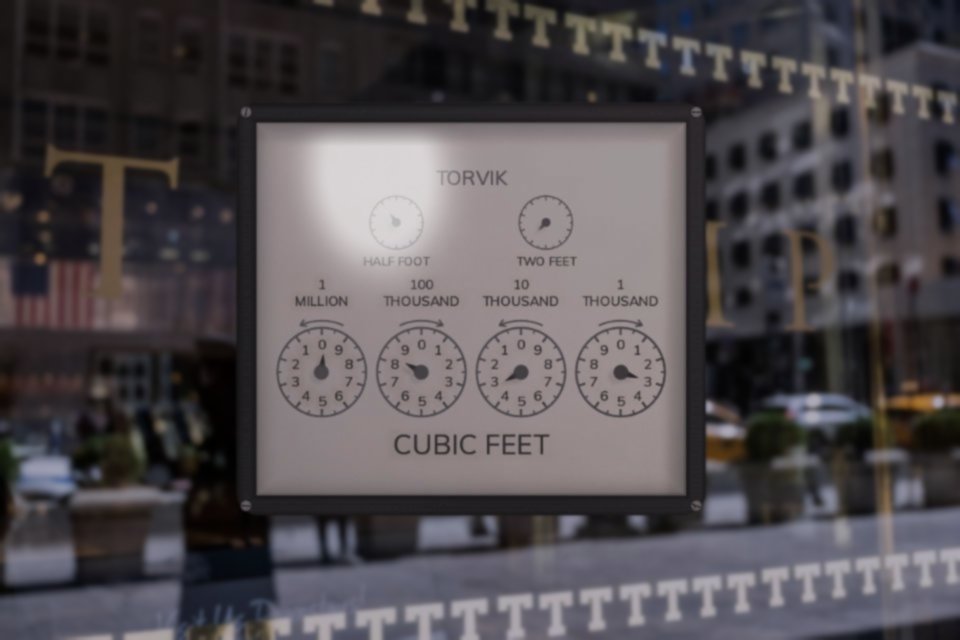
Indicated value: 983300 ft³
